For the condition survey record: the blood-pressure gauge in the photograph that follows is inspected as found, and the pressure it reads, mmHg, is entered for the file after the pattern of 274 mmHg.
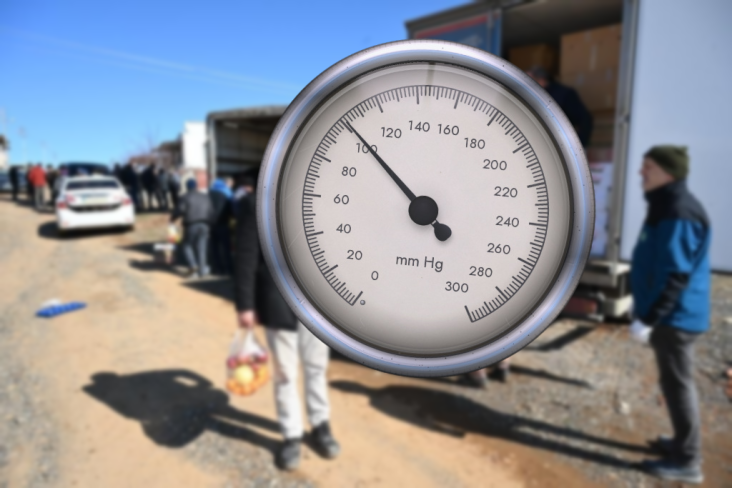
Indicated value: 102 mmHg
